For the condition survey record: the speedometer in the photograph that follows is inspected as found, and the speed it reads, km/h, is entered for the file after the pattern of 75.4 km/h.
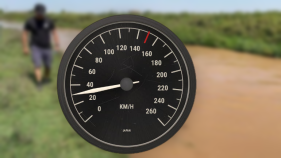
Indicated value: 30 km/h
